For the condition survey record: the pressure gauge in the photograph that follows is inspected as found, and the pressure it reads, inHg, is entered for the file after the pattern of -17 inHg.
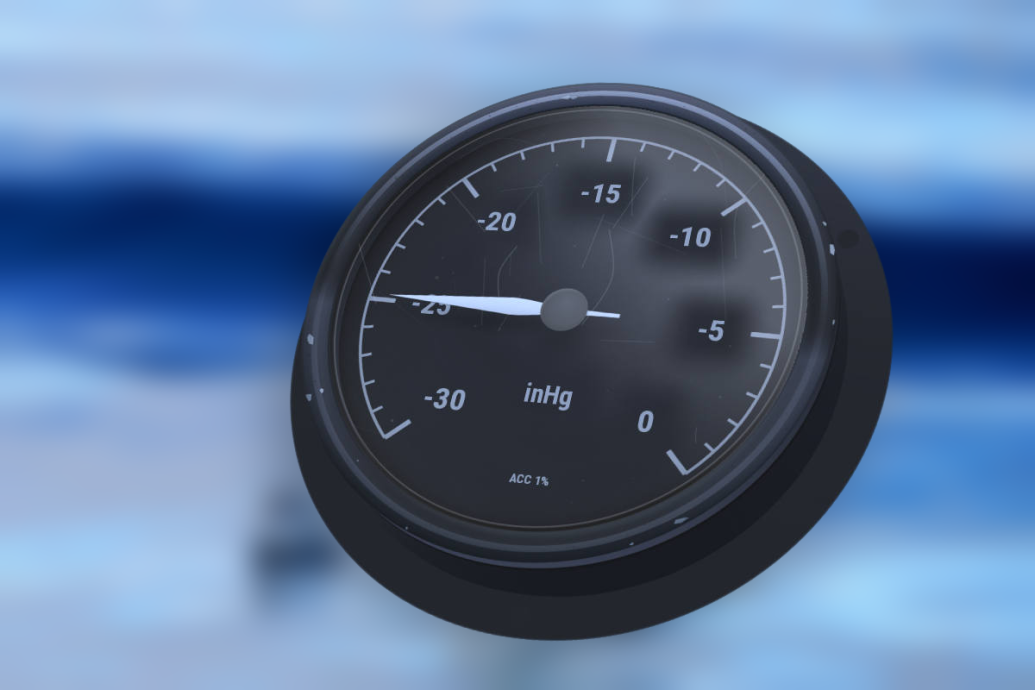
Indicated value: -25 inHg
